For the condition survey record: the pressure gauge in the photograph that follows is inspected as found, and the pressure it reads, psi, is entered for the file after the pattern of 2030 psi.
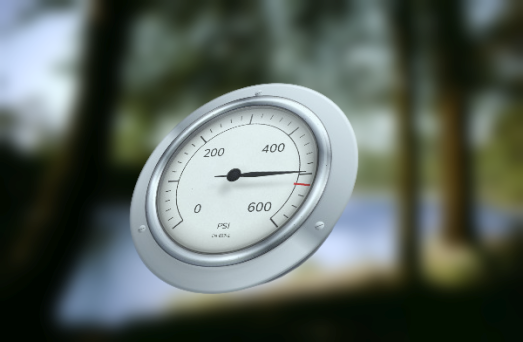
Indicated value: 500 psi
